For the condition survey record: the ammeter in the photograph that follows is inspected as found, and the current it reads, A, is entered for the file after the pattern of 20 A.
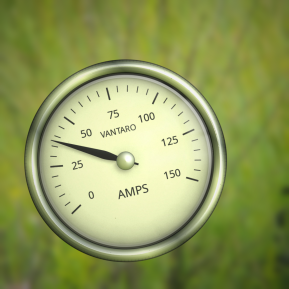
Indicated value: 37.5 A
